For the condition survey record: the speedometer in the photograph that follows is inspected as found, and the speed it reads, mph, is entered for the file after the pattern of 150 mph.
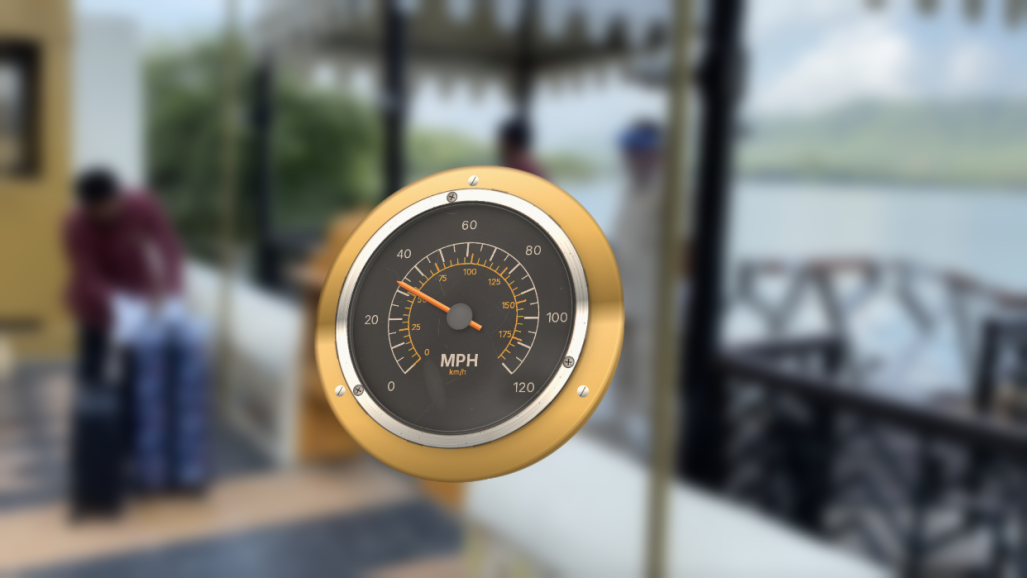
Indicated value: 32.5 mph
